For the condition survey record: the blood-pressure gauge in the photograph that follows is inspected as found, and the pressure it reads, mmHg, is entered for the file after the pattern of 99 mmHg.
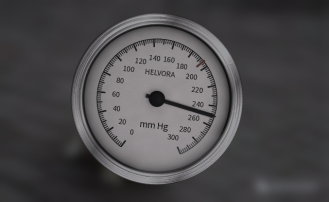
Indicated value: 250 mmHg
